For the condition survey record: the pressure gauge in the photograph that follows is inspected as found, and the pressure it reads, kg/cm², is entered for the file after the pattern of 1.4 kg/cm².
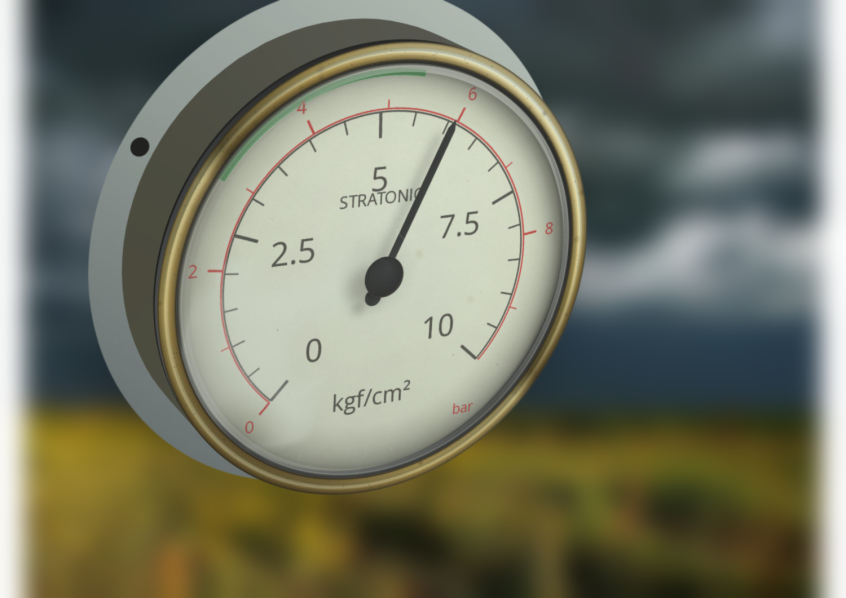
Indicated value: 6 kg/cm²
